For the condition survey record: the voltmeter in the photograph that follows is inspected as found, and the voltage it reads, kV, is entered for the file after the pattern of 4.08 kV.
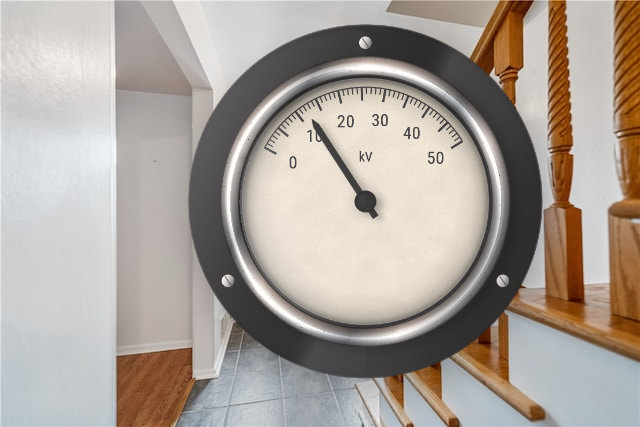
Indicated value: 12 kV
